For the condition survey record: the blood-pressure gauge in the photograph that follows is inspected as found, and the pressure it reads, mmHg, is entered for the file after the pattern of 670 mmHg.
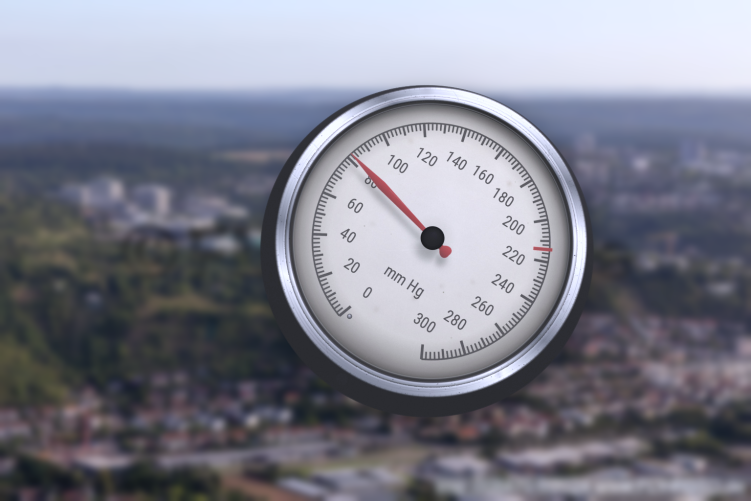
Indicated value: 82 mmHg
